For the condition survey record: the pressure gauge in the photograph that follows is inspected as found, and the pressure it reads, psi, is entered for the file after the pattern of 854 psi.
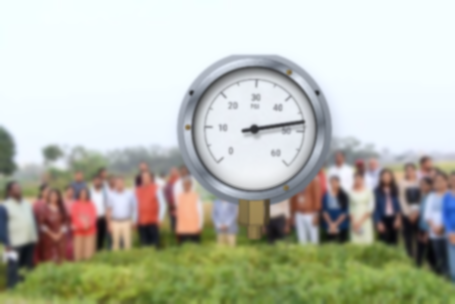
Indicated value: 47.5 psi
